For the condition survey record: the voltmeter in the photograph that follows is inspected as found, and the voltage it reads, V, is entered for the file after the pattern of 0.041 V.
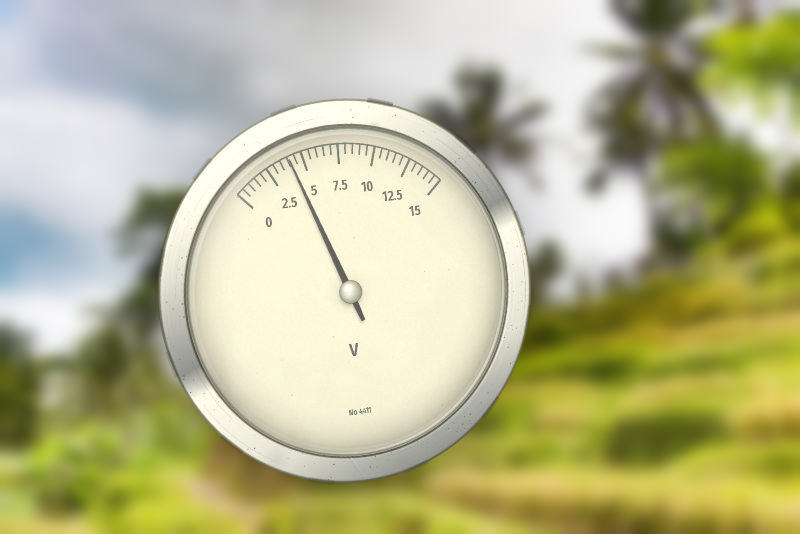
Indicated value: 4 V
